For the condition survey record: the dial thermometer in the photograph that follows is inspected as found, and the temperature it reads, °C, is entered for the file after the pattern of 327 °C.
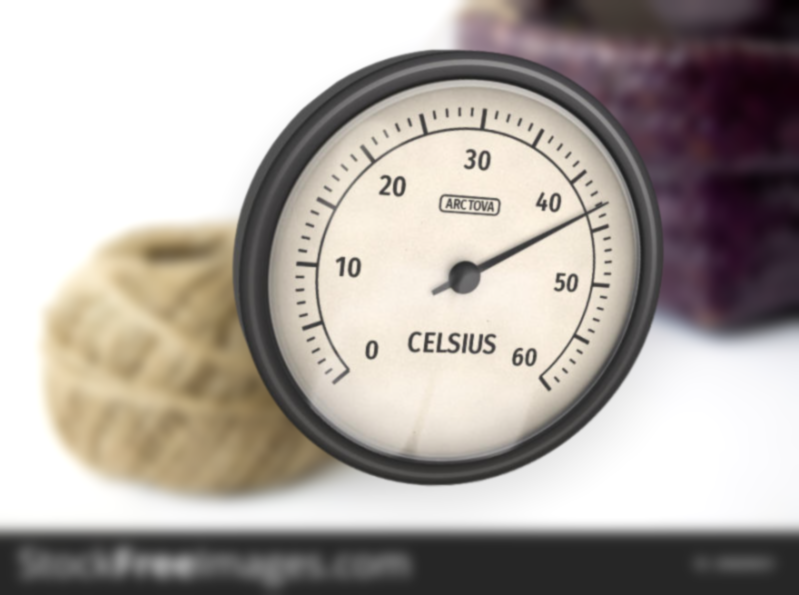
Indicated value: 43 °C
